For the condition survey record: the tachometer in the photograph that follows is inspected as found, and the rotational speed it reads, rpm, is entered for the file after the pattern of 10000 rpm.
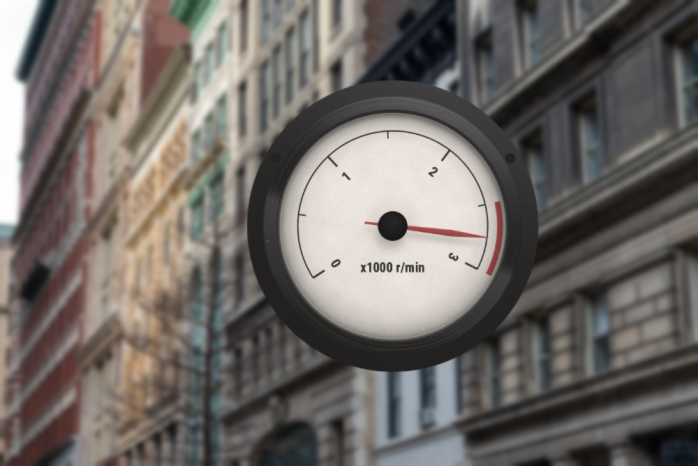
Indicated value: 2750 rpm
